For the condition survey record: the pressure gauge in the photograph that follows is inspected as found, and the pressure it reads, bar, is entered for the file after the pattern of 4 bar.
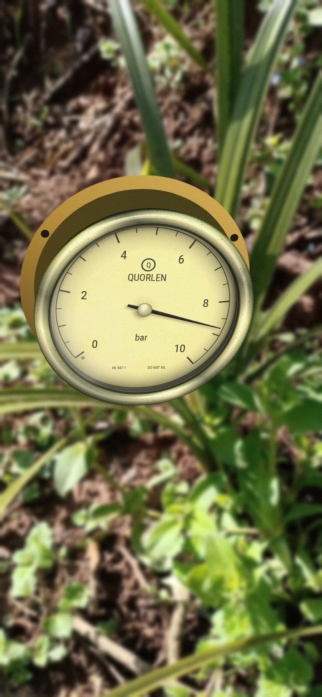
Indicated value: 8.75 bar
